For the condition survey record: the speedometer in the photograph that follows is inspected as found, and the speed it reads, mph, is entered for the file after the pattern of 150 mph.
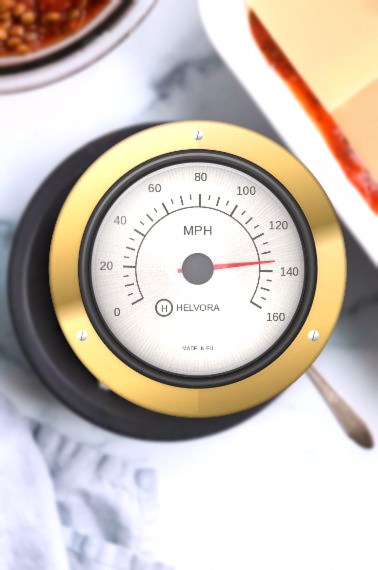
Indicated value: 135 mph
